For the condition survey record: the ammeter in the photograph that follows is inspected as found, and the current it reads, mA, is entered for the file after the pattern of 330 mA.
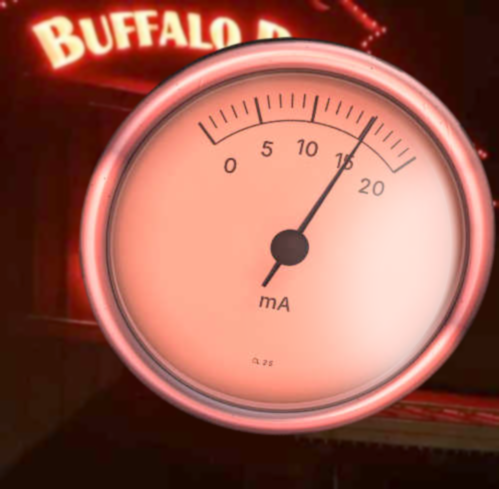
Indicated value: 15 mA
